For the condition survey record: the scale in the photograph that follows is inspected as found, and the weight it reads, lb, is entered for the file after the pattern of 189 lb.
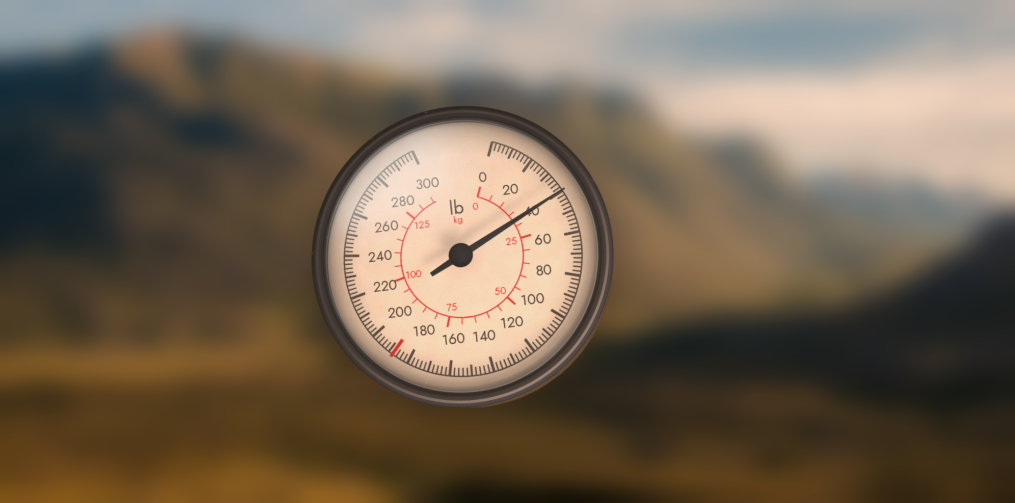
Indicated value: 40 lb
